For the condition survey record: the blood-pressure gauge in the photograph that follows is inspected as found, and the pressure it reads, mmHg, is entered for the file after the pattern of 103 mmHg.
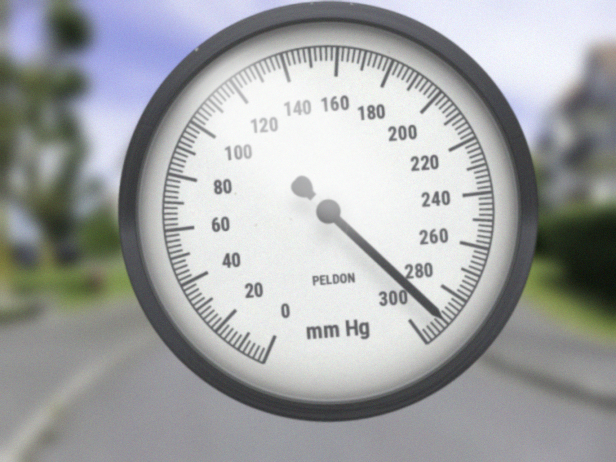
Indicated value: 290 mmHg
